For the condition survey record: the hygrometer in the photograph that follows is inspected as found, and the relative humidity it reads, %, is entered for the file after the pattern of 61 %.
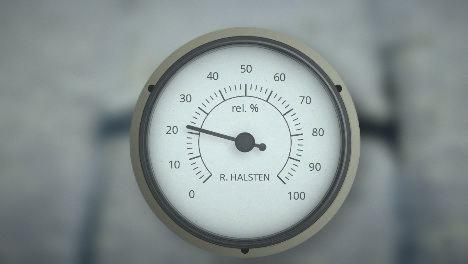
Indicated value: 22 %
